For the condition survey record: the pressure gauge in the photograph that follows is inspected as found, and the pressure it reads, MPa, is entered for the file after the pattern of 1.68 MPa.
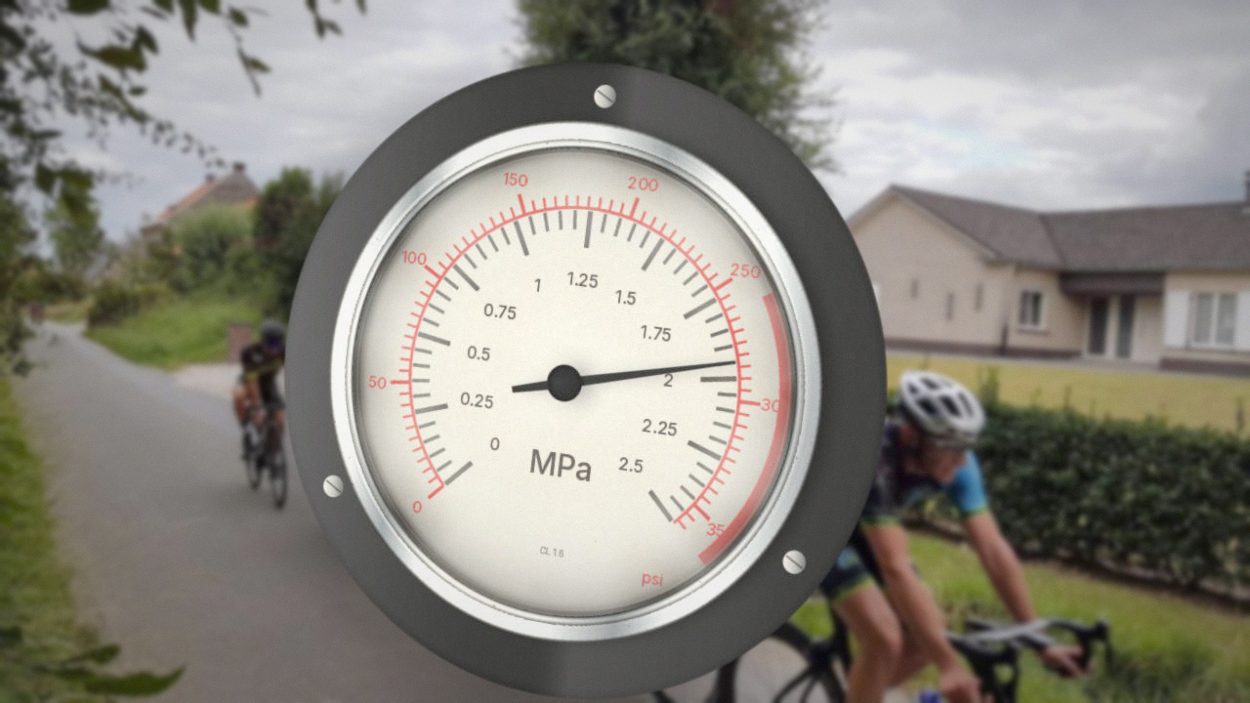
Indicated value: 1.95 MPa
